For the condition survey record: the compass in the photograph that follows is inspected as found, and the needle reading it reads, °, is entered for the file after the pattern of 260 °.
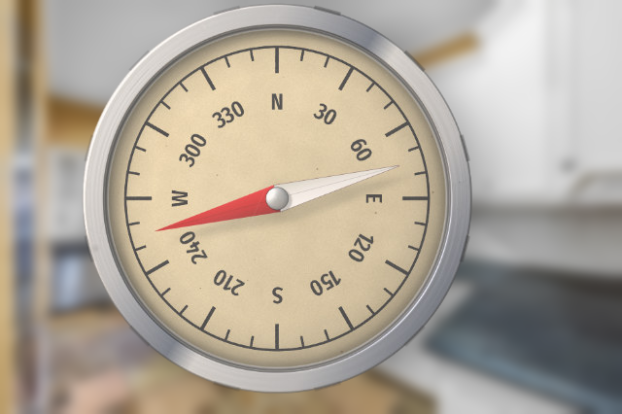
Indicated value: 255 °
